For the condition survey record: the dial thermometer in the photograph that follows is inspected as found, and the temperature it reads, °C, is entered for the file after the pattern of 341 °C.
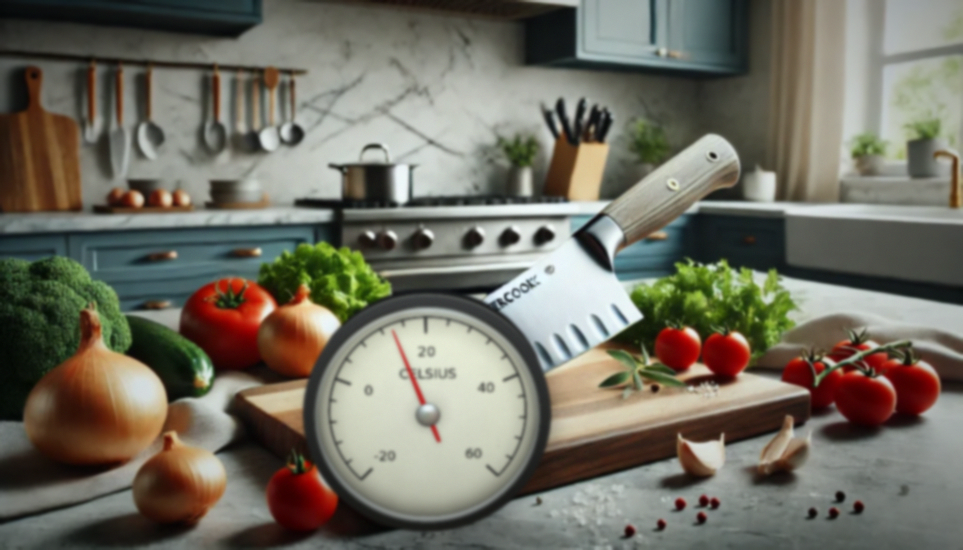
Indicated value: 14 °C
